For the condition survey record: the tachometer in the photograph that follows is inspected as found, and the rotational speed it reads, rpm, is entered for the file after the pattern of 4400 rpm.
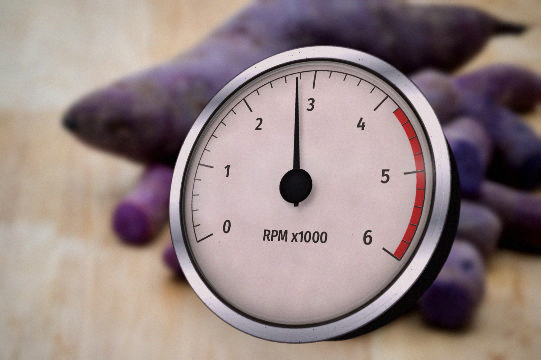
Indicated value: 2800 rpm
